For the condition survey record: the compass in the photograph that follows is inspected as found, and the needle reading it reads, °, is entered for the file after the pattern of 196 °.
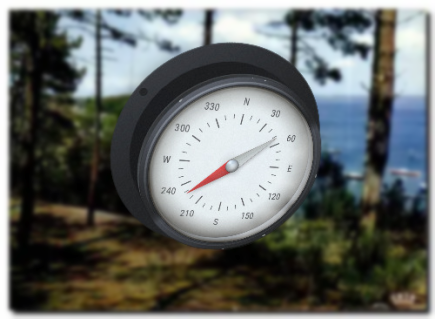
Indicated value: 230 °
